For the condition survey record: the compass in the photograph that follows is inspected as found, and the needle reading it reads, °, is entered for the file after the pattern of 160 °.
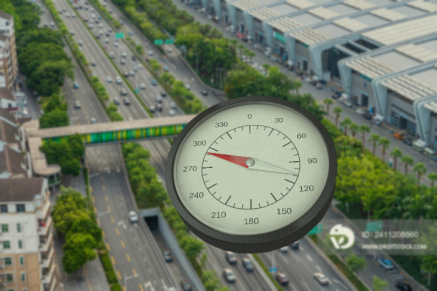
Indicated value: 290 °
